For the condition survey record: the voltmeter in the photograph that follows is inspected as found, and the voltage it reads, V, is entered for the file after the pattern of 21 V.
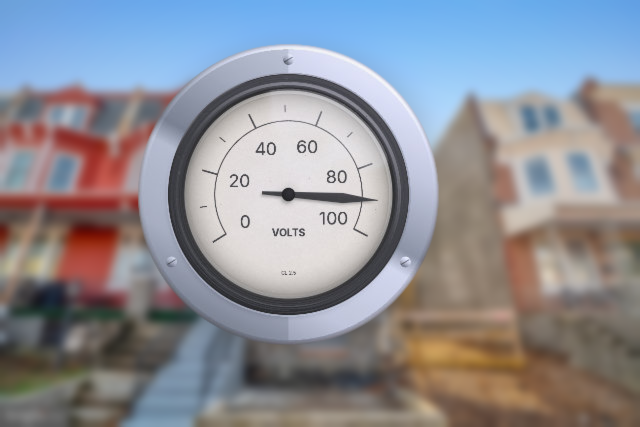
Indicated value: 90 V
